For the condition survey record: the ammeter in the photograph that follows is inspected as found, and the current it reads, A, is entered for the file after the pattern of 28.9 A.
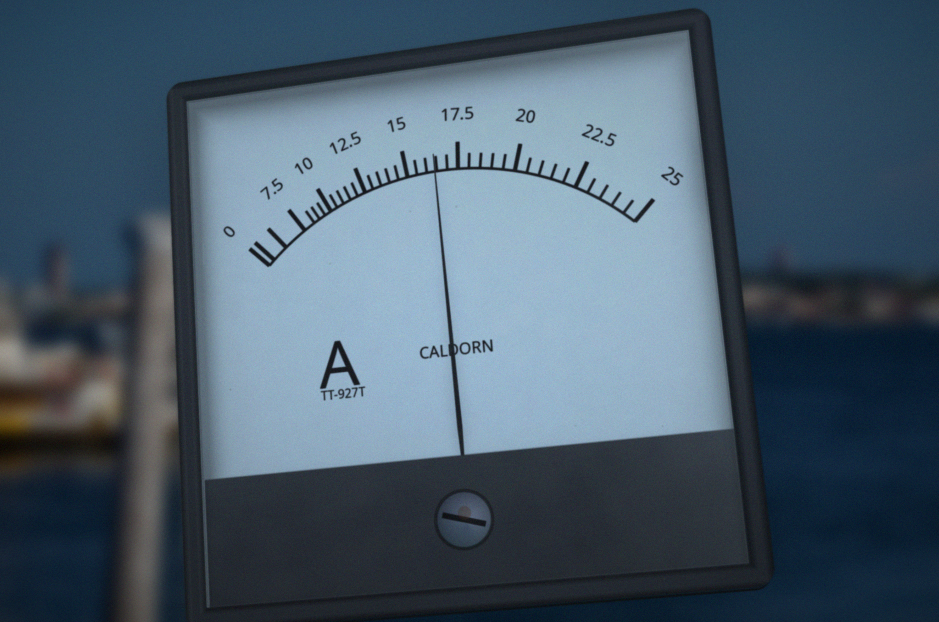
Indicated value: 16.5 A
